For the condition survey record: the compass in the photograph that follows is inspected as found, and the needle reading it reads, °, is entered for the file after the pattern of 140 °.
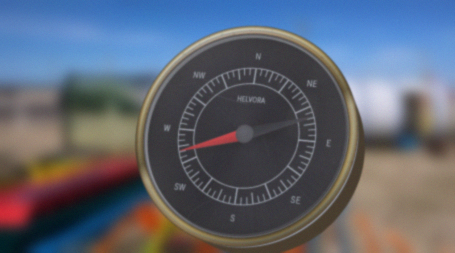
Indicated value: 250 °
